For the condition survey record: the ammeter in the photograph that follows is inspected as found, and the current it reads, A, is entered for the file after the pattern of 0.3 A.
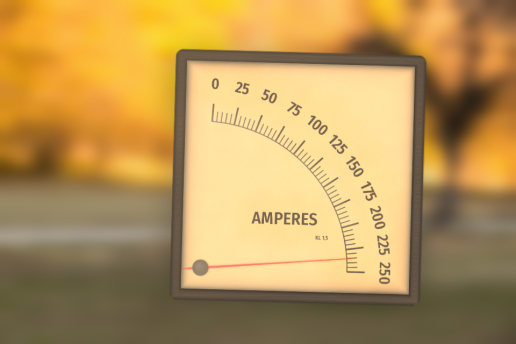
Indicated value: 235 A
